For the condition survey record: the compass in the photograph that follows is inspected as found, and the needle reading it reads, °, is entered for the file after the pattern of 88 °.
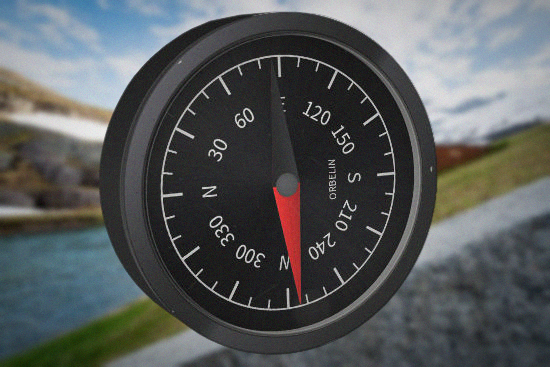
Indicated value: 265 °
